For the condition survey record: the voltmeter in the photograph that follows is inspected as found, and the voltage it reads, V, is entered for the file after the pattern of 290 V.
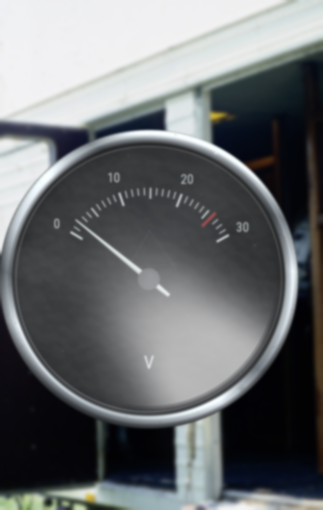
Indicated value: 2 V
